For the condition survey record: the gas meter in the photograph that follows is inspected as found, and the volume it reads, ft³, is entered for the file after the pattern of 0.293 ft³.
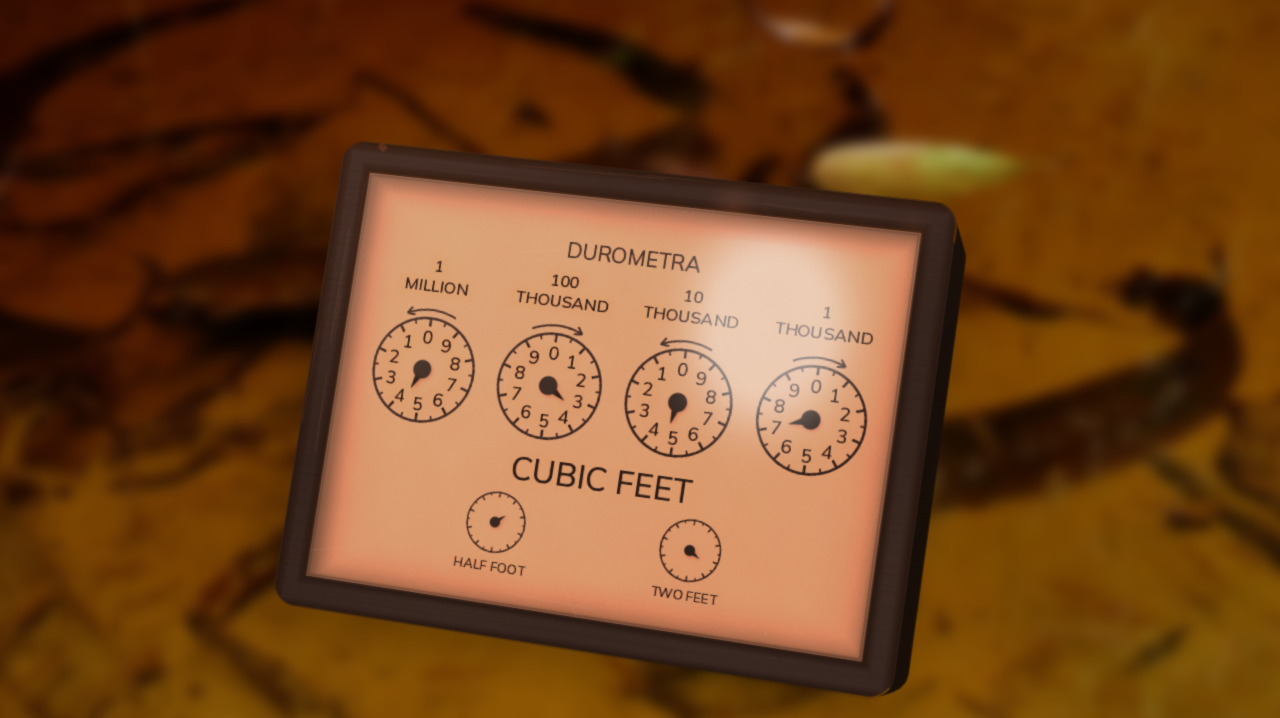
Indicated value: 434700 ft³
